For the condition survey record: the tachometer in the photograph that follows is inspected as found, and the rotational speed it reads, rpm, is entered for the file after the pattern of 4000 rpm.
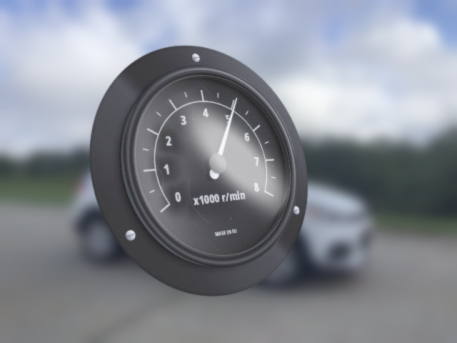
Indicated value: 5000 rpm
